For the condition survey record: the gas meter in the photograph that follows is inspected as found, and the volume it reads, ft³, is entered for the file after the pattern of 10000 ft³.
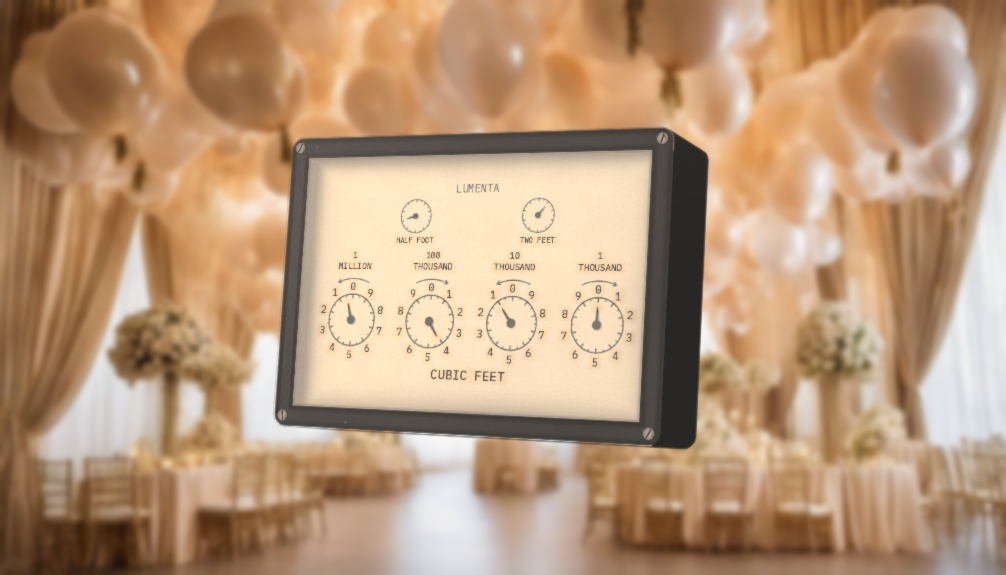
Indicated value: 41000 ft³
